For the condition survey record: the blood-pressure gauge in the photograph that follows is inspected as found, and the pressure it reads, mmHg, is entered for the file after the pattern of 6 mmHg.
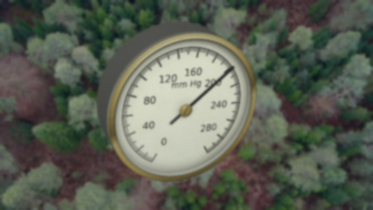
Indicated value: 200 mmHg
